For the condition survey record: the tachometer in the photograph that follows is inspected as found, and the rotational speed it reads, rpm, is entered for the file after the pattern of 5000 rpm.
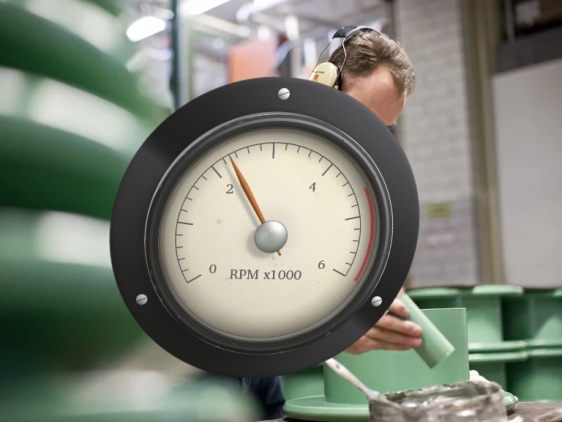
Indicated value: 2300 rpm
